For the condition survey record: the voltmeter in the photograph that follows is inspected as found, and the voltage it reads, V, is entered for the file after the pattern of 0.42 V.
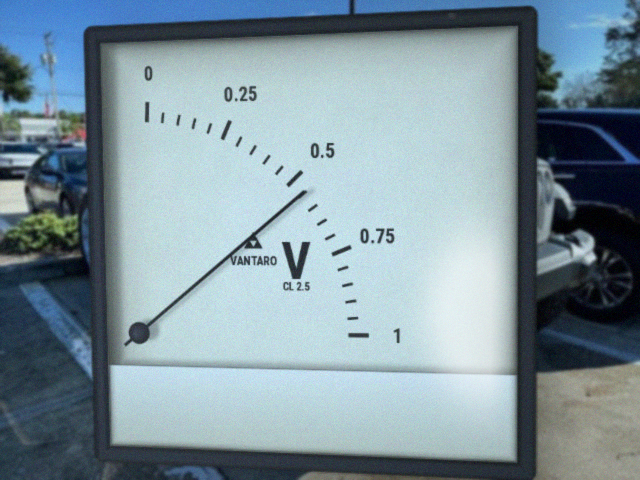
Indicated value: 0.55 V
